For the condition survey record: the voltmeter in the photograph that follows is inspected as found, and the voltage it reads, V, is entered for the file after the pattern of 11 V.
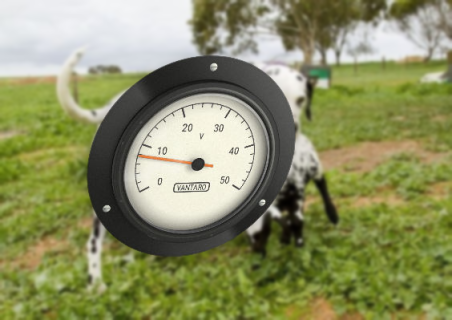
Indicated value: 8 V
